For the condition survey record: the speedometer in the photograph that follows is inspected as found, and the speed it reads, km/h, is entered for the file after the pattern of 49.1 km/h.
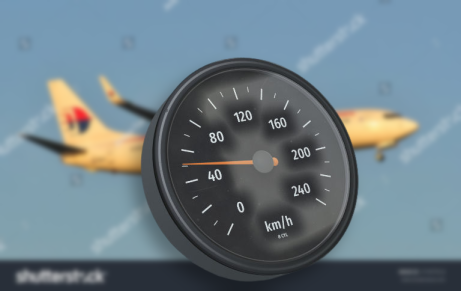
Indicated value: 50 km/h
